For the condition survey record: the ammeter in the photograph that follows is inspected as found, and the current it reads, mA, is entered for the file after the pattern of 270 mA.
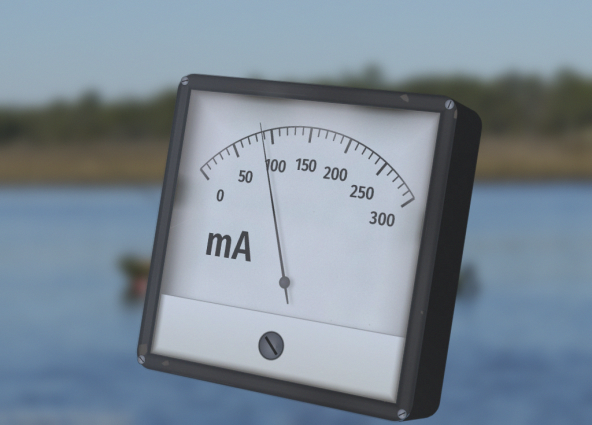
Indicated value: 90 mA
